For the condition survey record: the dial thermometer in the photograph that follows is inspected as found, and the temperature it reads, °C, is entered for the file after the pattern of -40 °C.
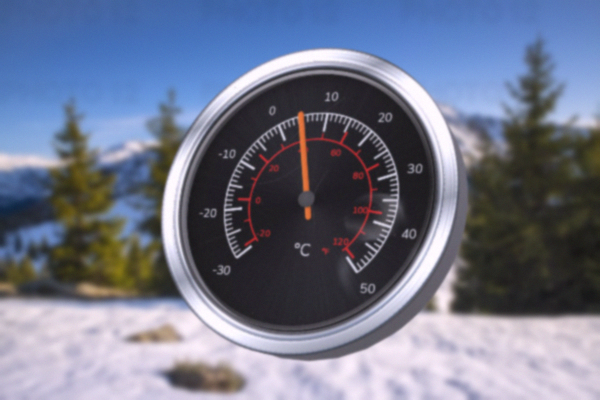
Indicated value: 5 °C
